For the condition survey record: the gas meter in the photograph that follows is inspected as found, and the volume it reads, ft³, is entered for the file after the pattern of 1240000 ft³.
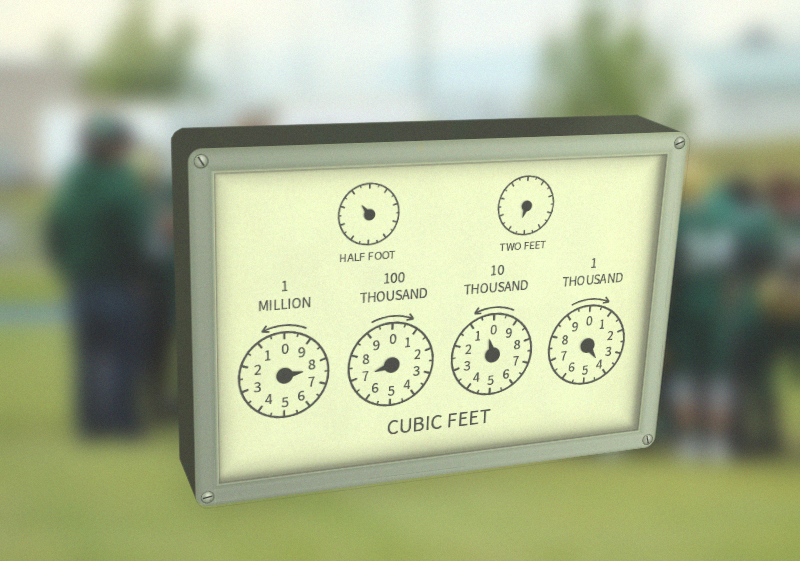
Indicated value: 770400 ft³
